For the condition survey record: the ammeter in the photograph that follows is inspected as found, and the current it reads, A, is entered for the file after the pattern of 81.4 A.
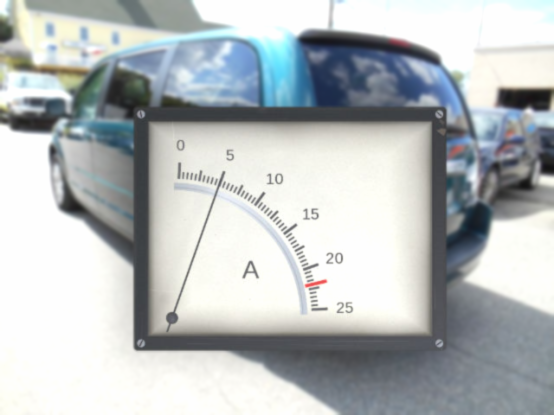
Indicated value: 5 A
